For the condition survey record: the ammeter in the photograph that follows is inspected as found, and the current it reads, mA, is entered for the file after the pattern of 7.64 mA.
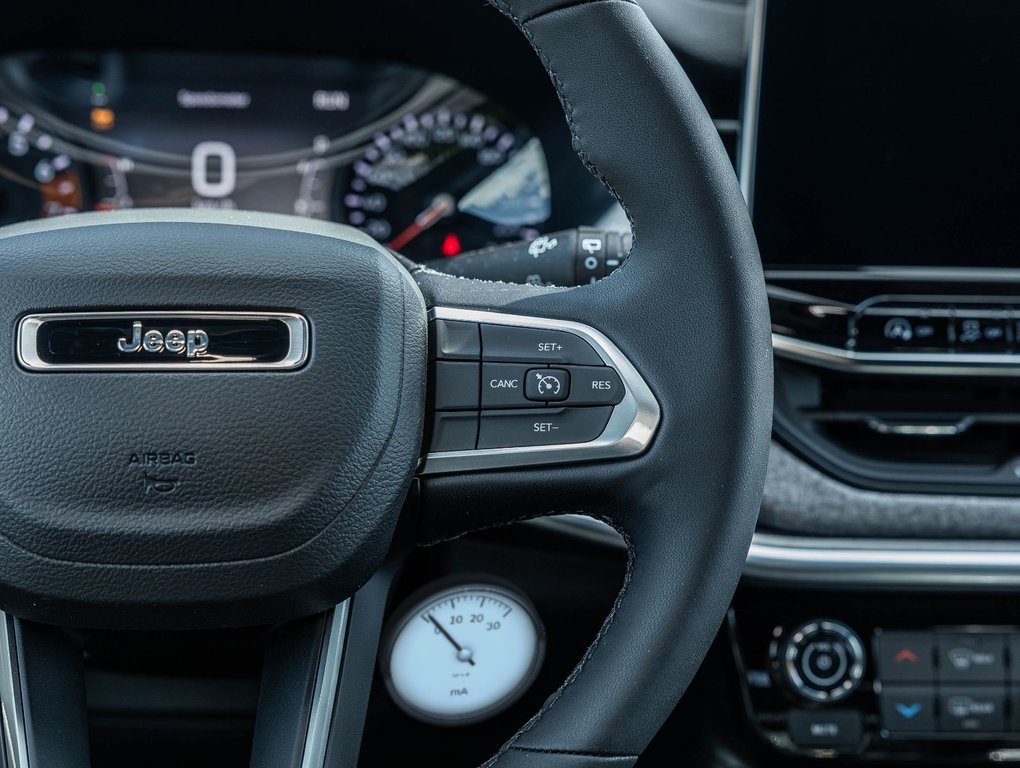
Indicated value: 2 mA
